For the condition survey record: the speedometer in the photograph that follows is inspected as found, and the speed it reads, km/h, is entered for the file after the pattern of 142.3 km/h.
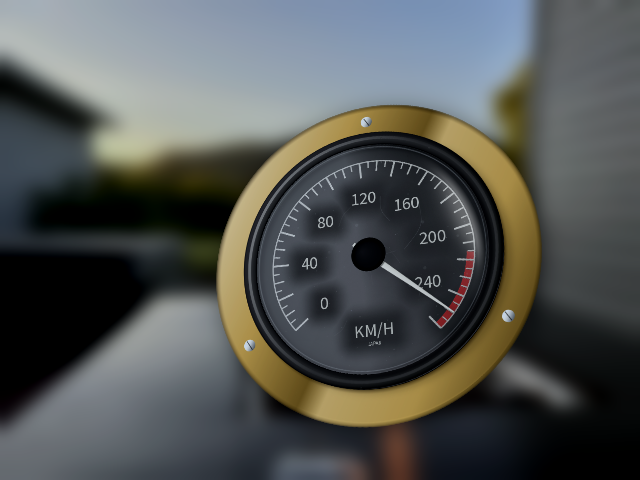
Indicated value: 250 km/h
